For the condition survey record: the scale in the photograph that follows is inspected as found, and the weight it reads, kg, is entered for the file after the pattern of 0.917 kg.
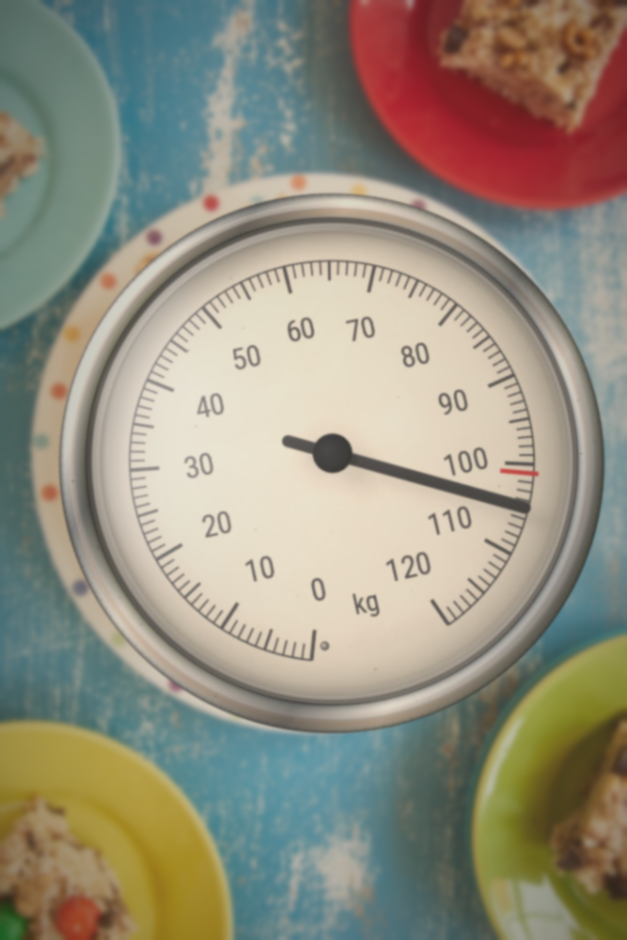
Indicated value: 105 kg
